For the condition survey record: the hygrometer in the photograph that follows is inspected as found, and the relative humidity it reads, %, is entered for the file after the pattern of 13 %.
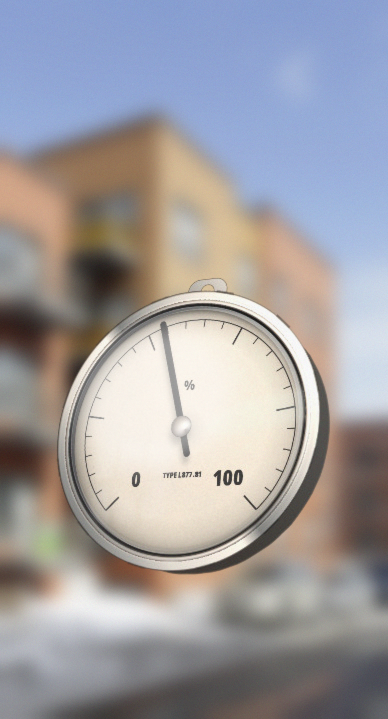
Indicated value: 44 %
